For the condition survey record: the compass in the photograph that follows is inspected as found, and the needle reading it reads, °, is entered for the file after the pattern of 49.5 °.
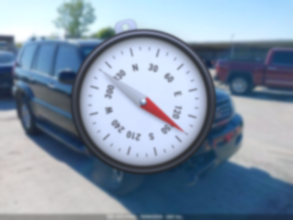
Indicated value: 140 °
